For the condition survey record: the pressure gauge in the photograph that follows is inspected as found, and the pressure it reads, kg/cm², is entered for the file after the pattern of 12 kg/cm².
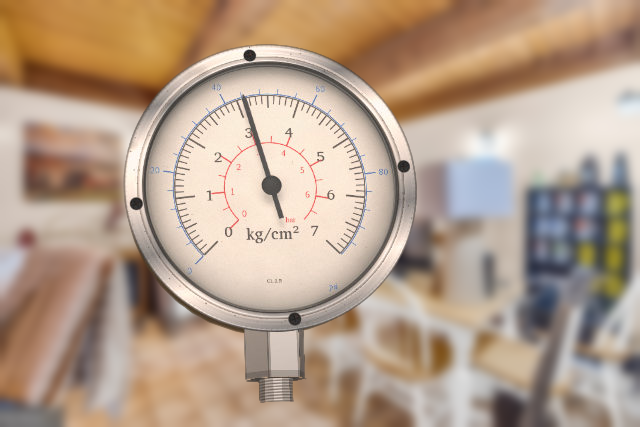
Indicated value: 3.1 kg/cm²
